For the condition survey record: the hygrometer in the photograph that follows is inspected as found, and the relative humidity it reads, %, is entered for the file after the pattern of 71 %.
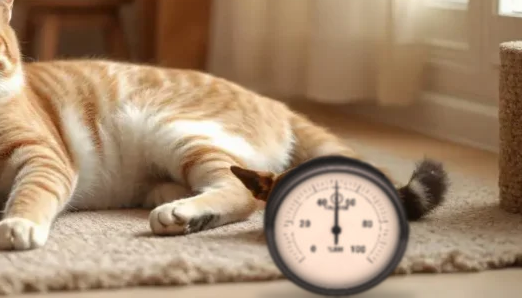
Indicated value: 50 %
